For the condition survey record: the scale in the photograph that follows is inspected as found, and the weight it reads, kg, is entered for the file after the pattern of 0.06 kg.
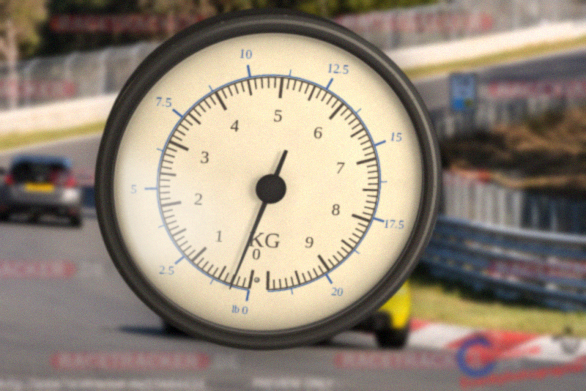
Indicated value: 0.3 kg
